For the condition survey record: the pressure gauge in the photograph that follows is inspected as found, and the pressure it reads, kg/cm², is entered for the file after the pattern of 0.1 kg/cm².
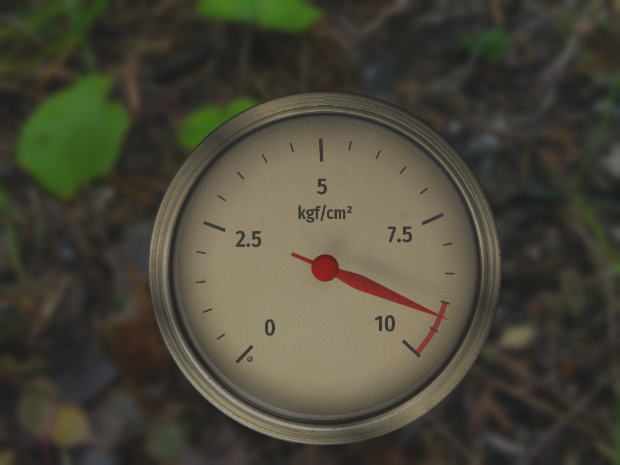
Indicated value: 9.25 kg/cm²
